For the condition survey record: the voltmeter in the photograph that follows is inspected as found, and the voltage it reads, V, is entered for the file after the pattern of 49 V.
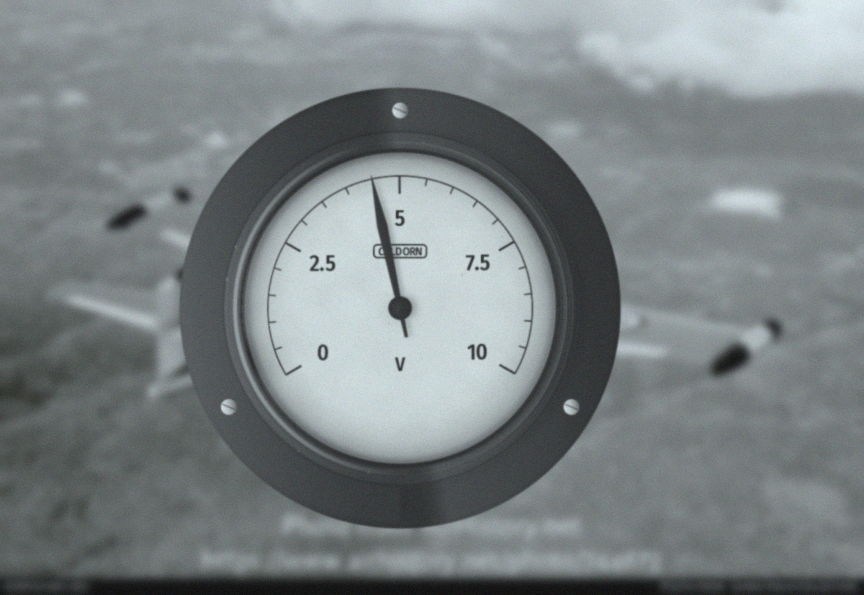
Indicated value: 4.5 V
